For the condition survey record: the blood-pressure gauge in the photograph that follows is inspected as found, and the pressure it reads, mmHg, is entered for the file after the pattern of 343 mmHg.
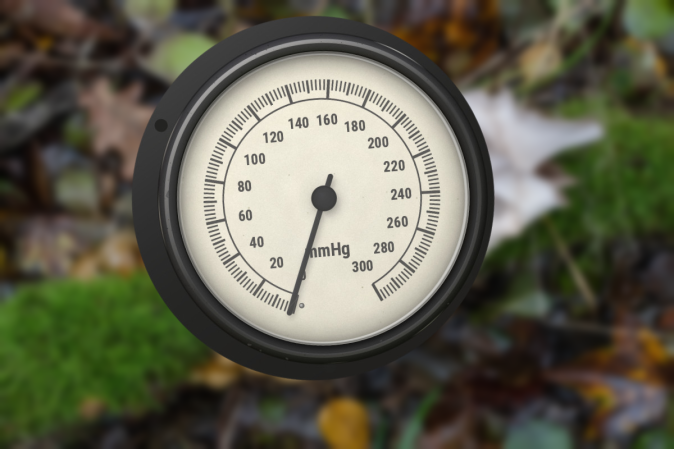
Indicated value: 2 mmHg
